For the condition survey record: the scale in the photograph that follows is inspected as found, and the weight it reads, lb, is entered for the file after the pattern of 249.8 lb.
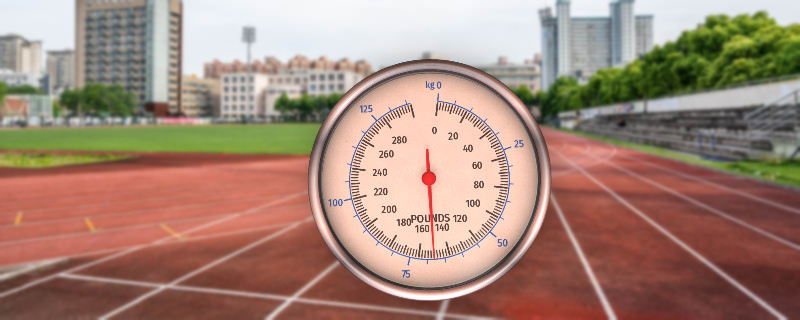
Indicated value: 150 lb
